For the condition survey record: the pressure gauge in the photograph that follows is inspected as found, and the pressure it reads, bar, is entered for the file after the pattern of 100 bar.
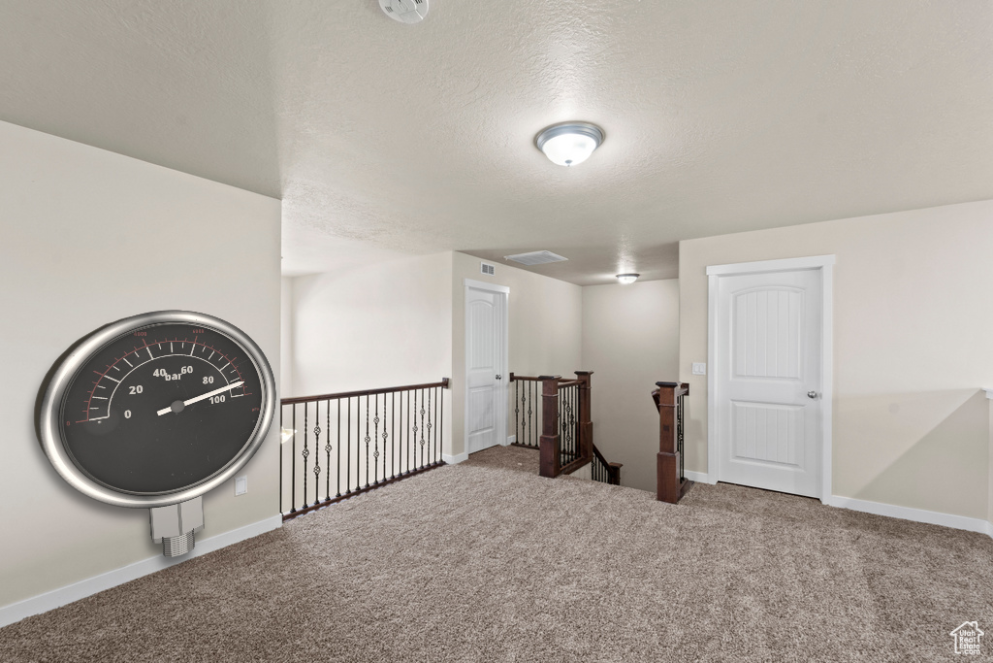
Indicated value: 92.5 bar
